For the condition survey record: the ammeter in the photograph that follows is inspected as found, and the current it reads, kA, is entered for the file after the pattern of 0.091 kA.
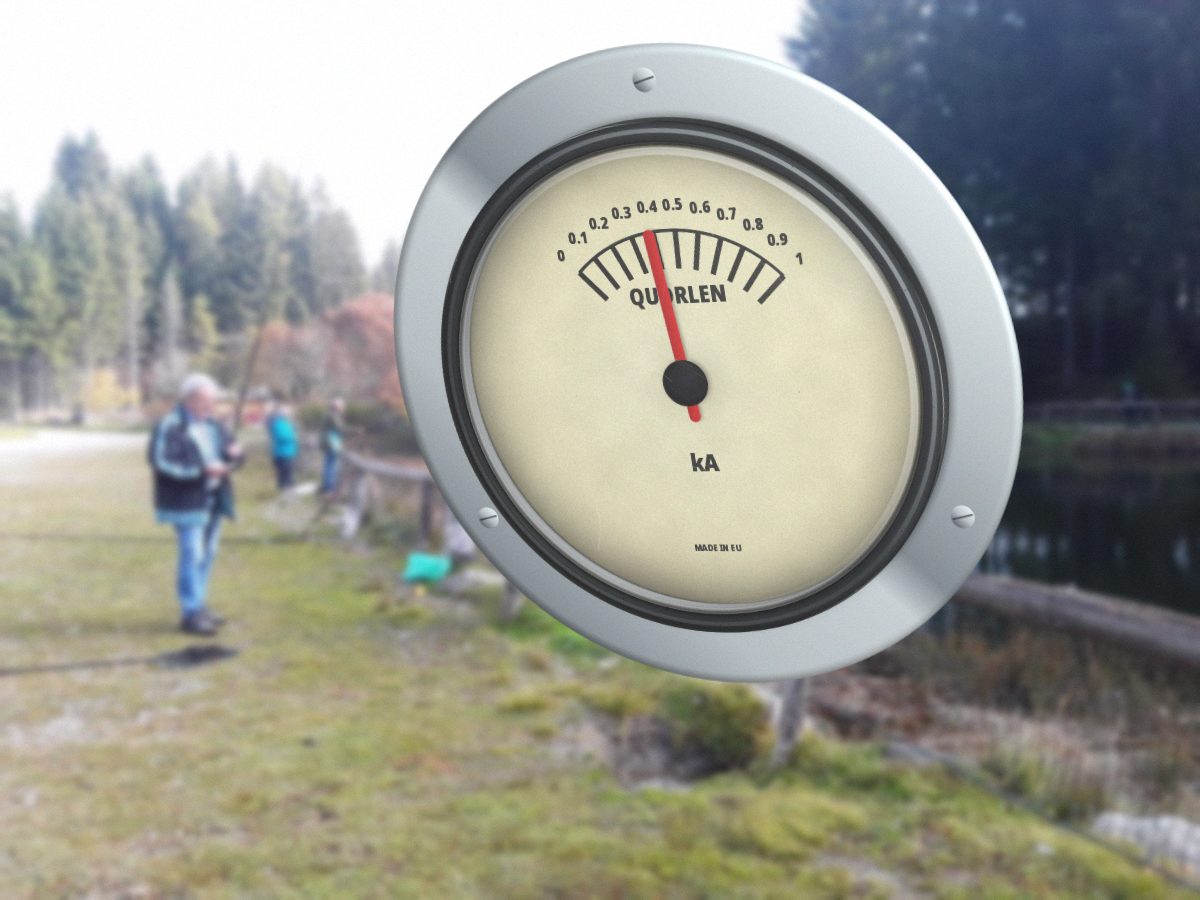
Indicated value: 0.4 kA
